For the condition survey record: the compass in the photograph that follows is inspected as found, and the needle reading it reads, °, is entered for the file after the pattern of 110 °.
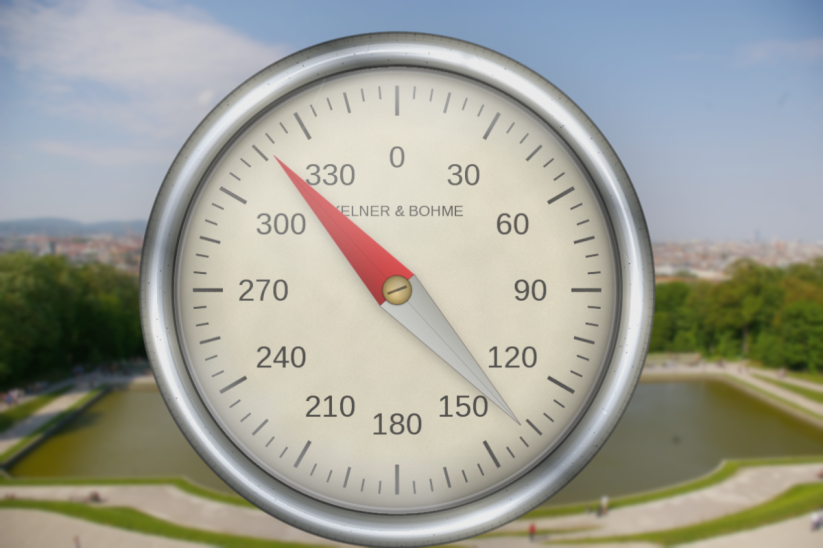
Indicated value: 317.5 °
